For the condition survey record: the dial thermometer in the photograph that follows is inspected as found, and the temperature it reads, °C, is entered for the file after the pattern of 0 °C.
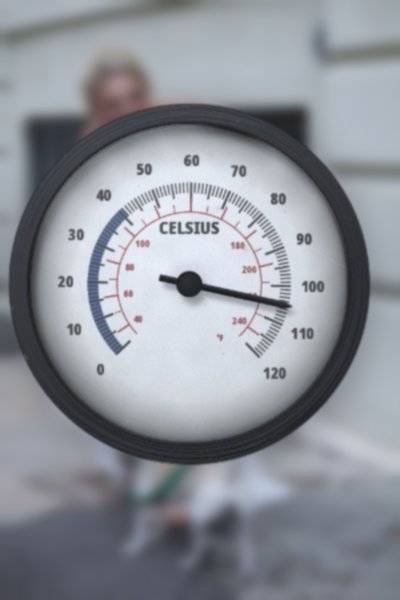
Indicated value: 105 °C
